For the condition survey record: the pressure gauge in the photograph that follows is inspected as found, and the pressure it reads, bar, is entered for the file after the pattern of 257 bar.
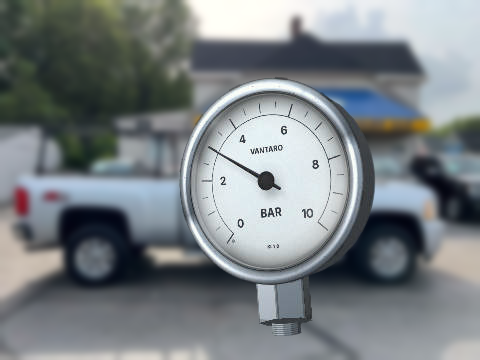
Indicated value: 3 bar
